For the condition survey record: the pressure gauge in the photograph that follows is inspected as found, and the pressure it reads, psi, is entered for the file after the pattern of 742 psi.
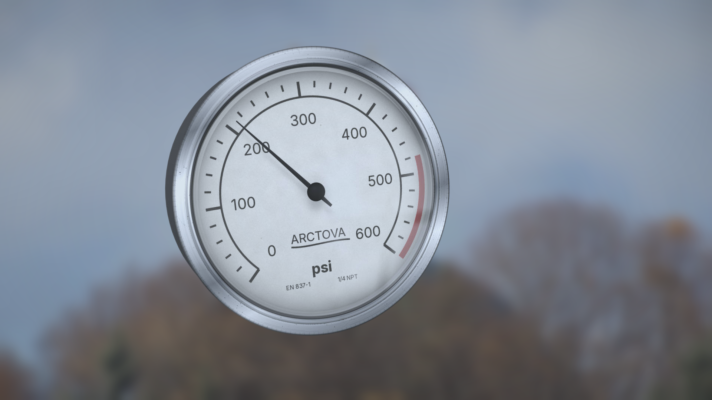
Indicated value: 210 psi
